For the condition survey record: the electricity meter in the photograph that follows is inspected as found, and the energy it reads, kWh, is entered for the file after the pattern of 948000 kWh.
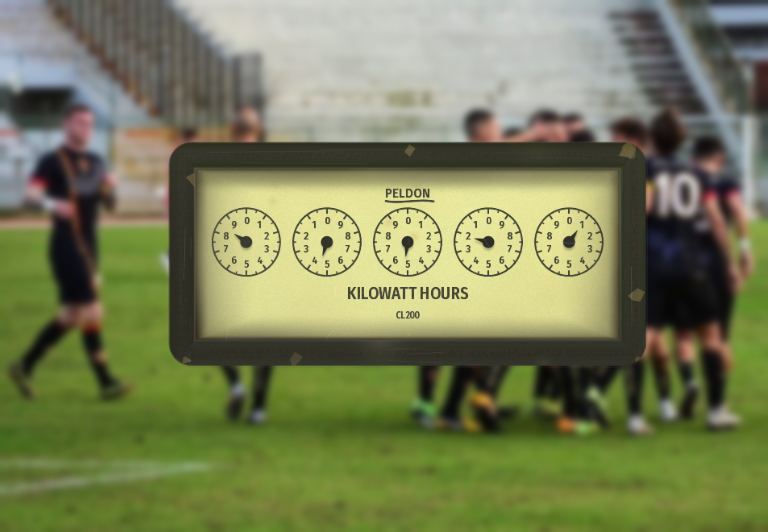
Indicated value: 84521 kWh
